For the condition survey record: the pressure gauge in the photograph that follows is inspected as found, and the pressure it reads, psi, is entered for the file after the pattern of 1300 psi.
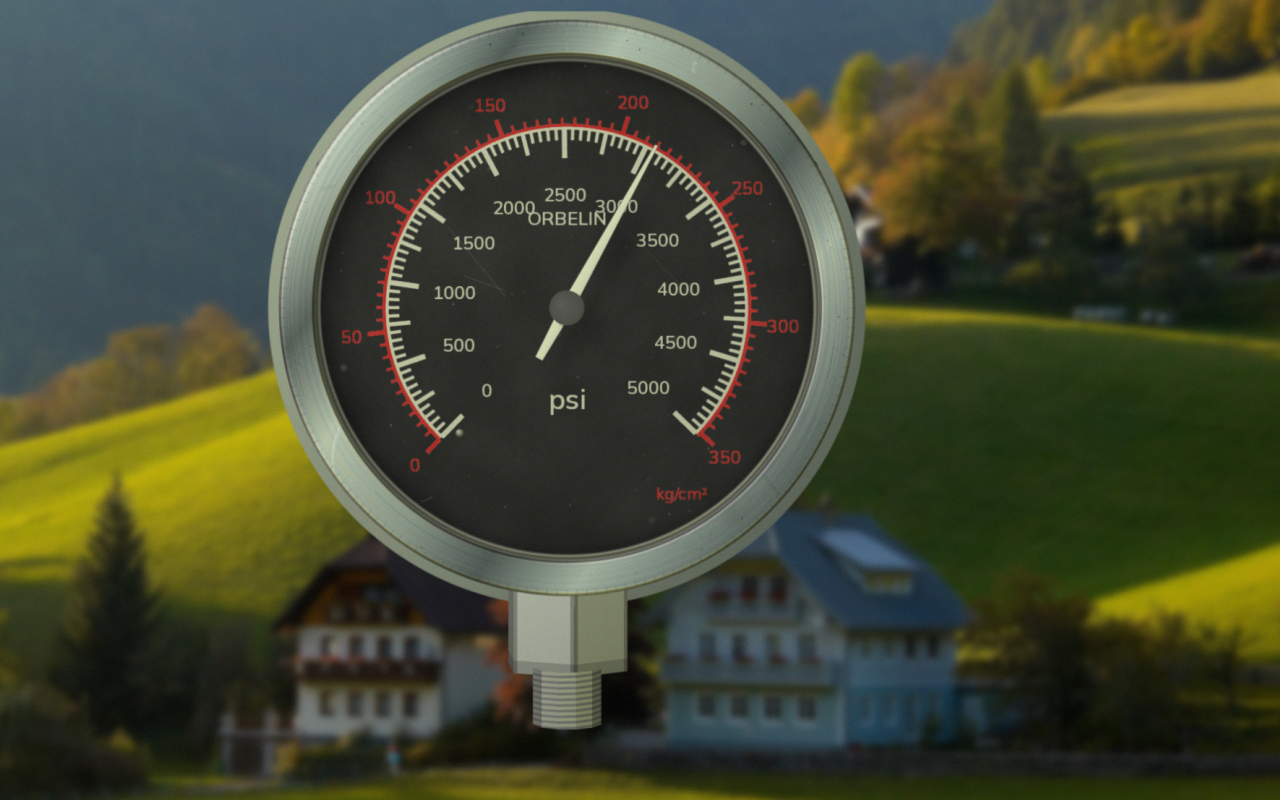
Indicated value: 3050 psi
